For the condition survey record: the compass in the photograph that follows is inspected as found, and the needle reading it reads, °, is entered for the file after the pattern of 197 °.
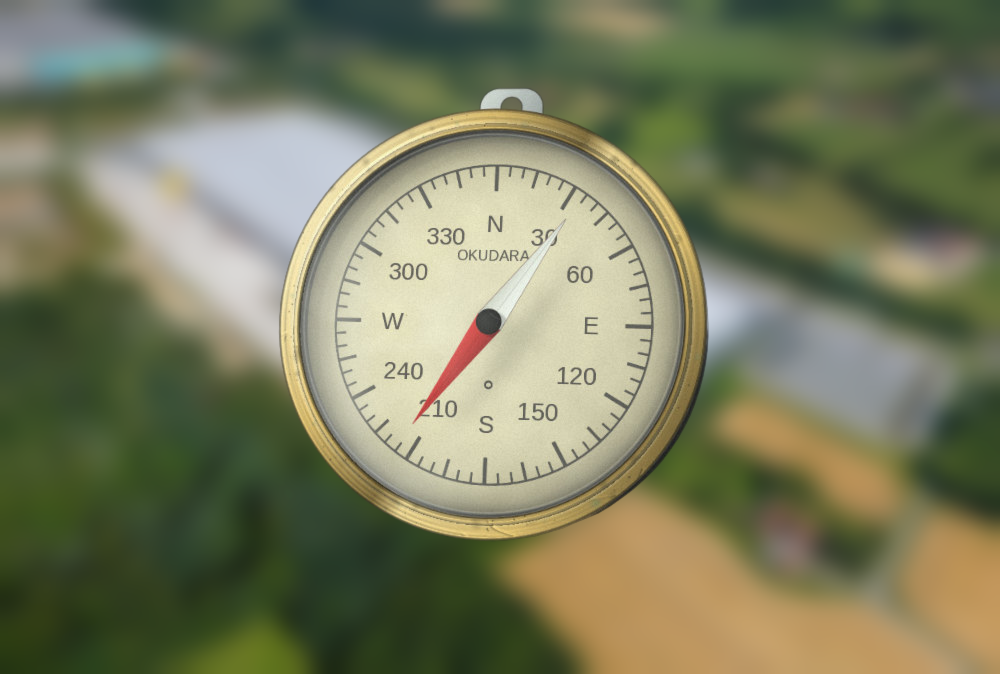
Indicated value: 215 °
